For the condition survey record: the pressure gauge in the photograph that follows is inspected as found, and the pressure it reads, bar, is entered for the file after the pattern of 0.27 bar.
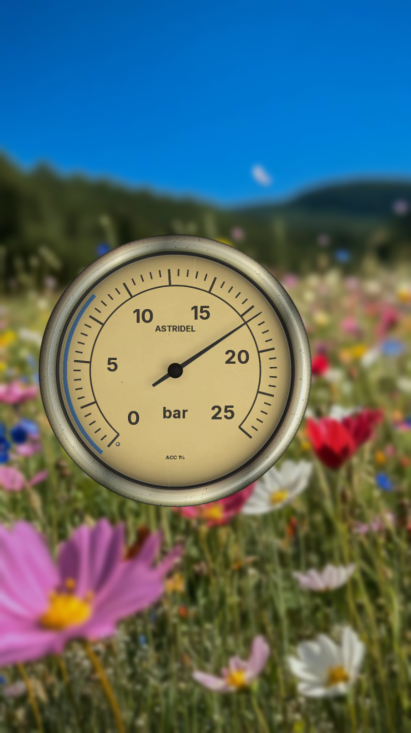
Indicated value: 18 bar
